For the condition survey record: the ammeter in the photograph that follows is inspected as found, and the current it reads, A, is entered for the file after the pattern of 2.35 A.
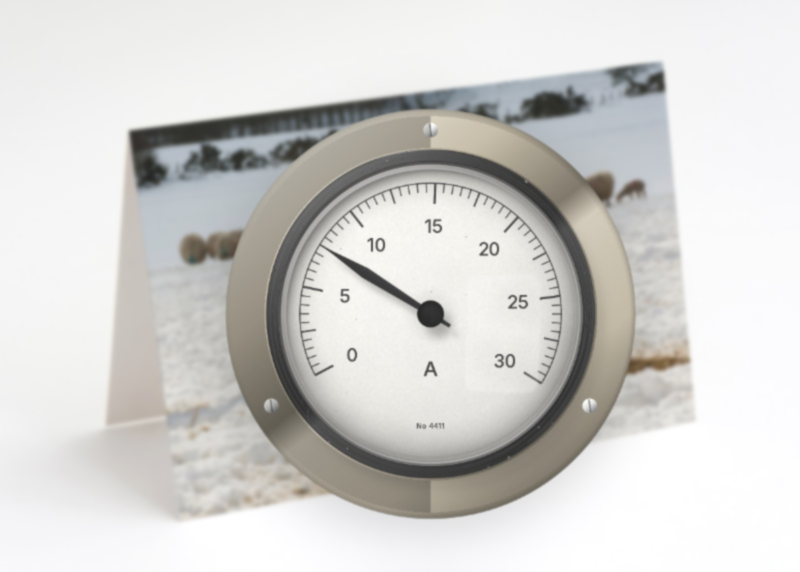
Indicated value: 7.5 A
